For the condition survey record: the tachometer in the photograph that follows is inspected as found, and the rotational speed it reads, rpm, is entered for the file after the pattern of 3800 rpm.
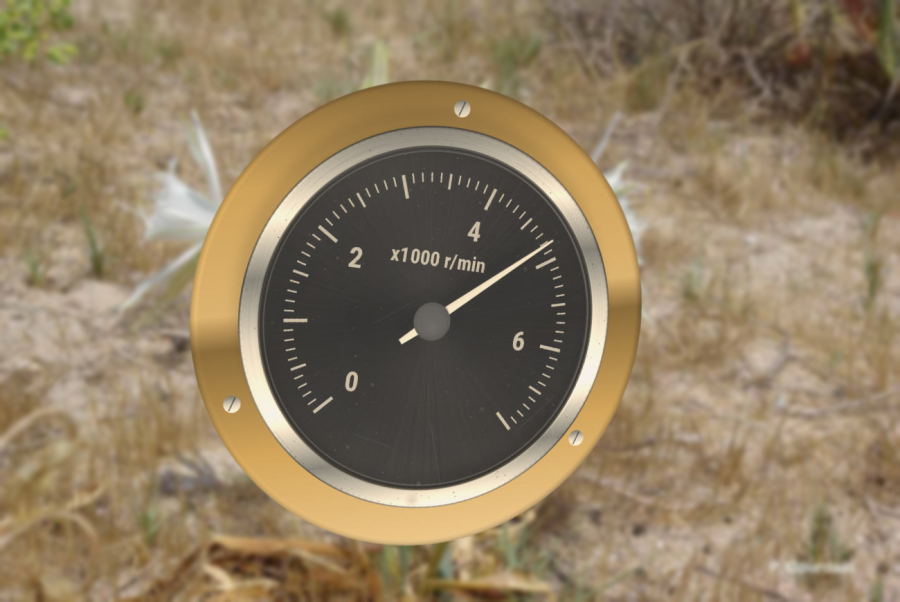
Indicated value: 4800 rpm
